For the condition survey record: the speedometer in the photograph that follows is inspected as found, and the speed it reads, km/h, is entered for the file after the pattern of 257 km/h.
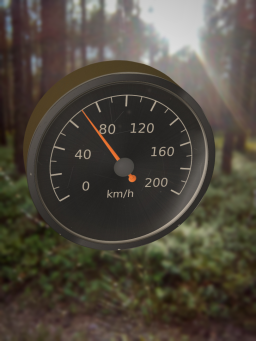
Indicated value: 70 km/h
